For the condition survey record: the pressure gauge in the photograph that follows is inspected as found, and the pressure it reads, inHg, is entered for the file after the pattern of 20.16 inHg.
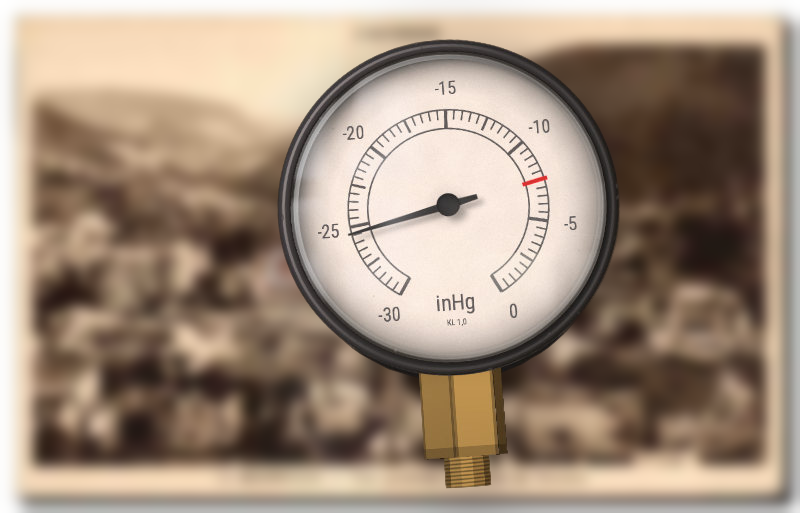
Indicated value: -25.5 inHg
